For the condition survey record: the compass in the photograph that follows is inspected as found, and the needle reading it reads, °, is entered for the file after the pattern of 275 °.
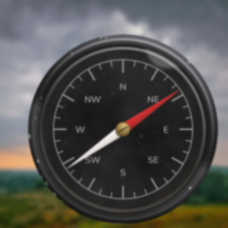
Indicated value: 55 °
